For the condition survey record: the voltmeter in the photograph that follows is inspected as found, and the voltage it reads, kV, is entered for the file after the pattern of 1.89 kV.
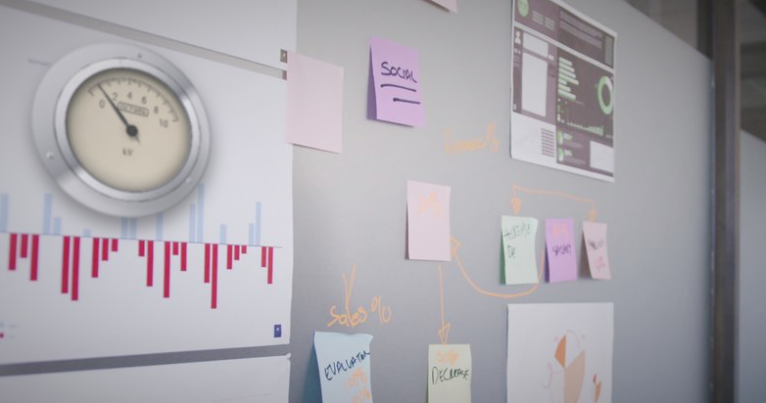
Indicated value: 1 kV
